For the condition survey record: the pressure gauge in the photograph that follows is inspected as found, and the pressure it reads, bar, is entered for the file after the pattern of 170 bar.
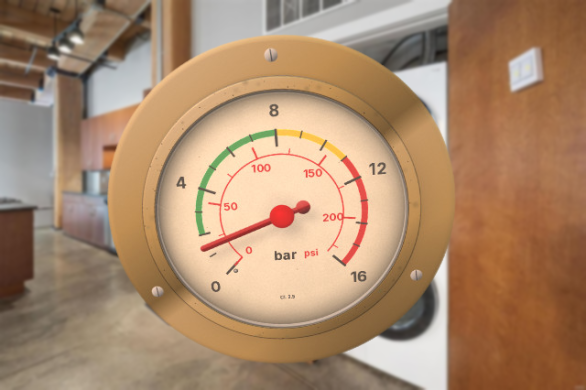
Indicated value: 1.5 bar
